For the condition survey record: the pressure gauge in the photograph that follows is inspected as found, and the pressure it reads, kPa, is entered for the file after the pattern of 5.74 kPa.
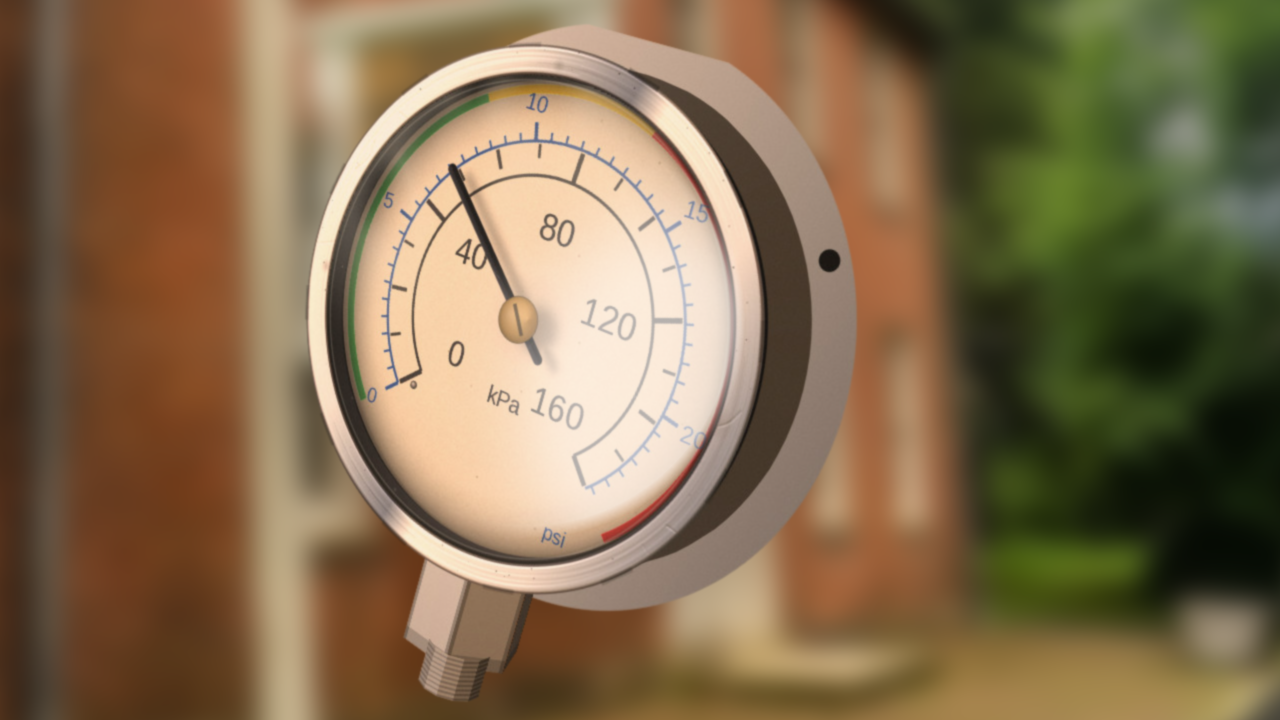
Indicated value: 50 kPa
